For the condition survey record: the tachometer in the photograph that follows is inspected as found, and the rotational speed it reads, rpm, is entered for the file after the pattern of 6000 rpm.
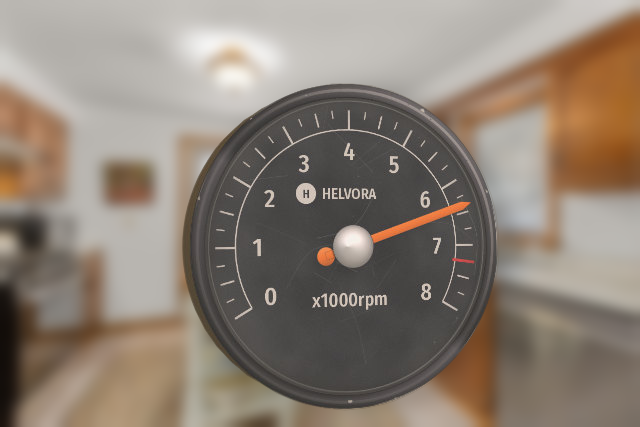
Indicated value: 6375 rpm
